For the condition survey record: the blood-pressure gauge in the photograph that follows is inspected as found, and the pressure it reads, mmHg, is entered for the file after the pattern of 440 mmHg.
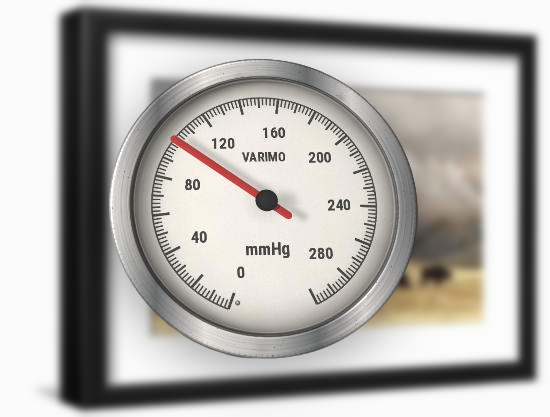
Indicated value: 100 mmHg
